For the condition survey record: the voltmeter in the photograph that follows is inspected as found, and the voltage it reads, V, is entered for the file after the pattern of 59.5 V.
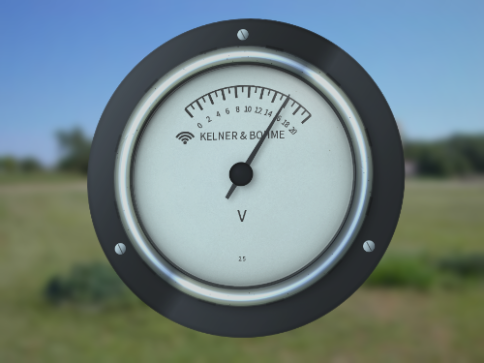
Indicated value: 16 V
